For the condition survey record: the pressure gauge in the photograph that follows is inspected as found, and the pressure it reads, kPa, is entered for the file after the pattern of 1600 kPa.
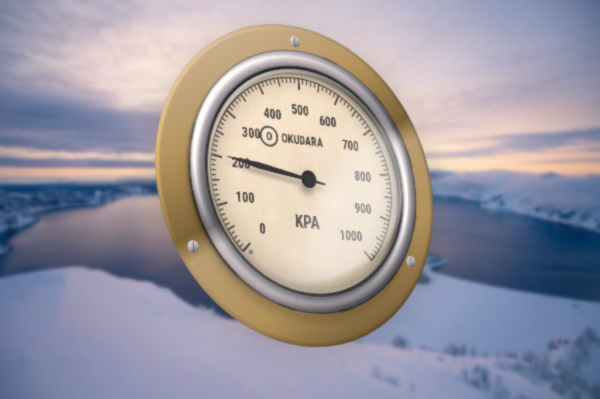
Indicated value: 200 kPa
